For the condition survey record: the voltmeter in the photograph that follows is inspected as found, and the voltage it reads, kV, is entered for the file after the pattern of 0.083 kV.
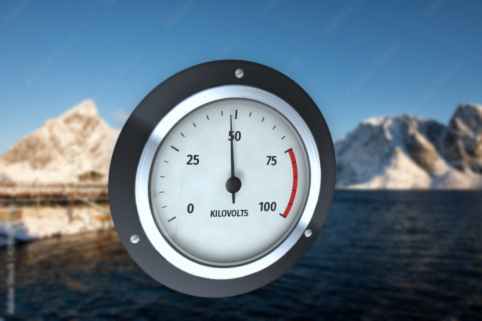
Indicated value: 47.5 kV
